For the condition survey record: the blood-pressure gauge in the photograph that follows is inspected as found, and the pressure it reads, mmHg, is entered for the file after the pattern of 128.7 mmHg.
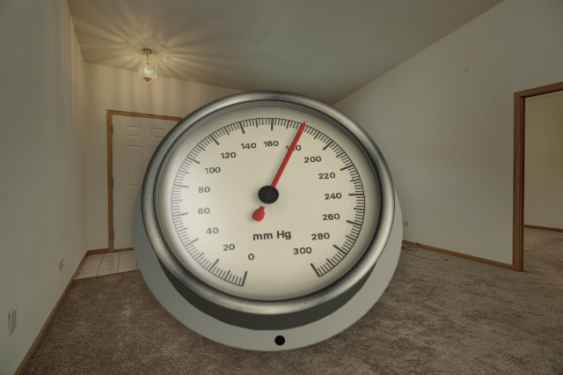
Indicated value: 180 mmHg
